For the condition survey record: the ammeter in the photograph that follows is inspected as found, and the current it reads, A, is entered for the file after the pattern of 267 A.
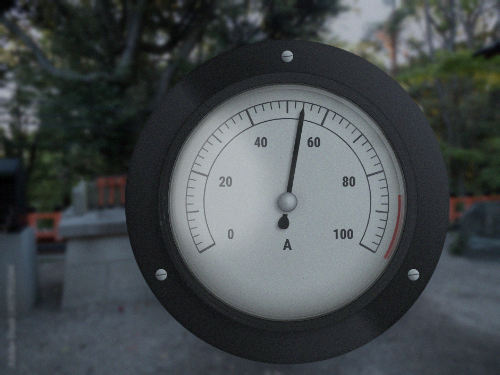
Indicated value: 54 A
